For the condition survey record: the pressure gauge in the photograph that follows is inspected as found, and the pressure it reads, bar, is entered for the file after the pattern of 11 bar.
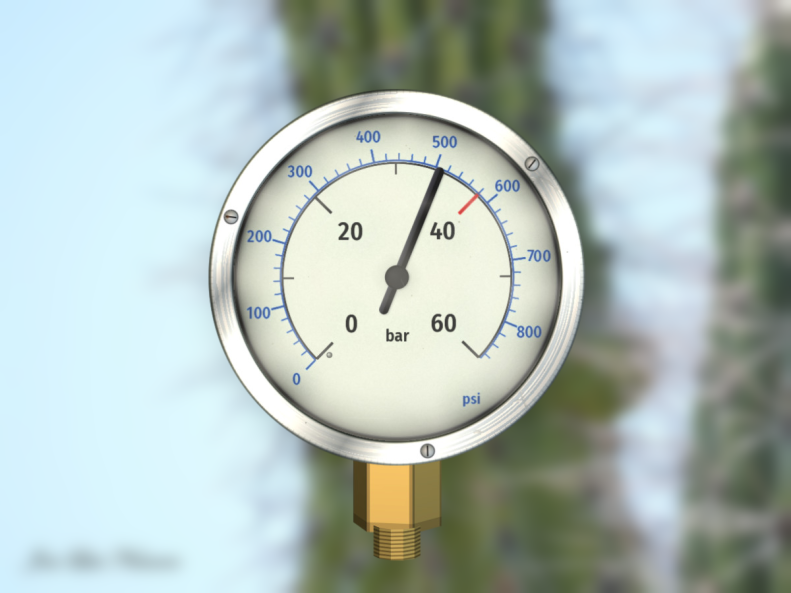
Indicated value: 35 bar
